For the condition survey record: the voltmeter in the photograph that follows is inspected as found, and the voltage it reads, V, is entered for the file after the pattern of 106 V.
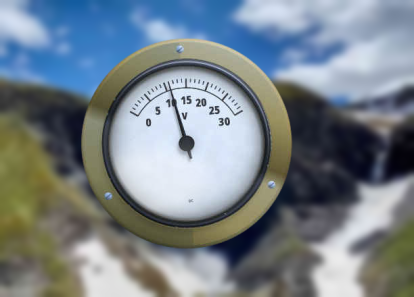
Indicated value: 11 V
